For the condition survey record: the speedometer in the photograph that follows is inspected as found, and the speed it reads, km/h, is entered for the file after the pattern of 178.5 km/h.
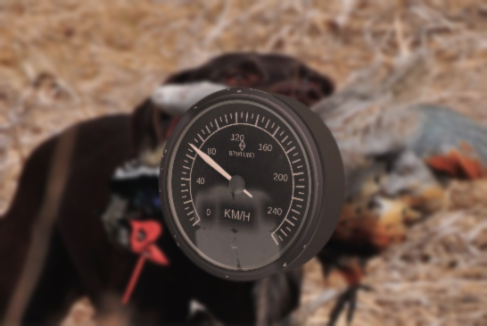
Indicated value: 70 km/h
